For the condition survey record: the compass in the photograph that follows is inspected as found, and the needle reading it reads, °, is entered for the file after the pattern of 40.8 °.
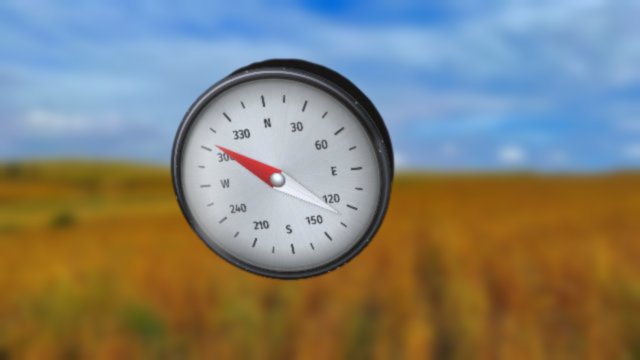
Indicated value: 307.5 °
